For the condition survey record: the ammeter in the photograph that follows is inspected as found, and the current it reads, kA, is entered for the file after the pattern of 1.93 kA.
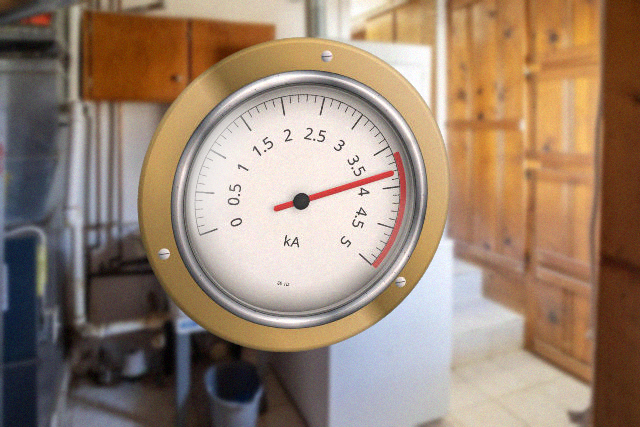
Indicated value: 3.8 kA
